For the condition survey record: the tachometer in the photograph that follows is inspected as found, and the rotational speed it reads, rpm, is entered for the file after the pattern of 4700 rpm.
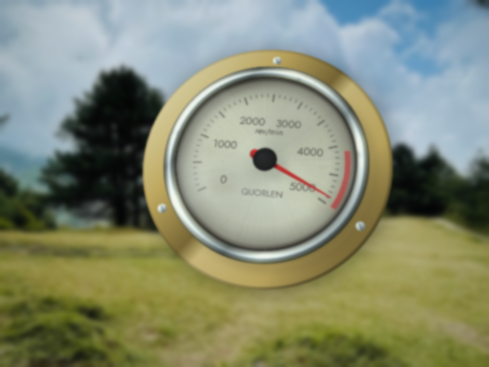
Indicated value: 4900 rpm
